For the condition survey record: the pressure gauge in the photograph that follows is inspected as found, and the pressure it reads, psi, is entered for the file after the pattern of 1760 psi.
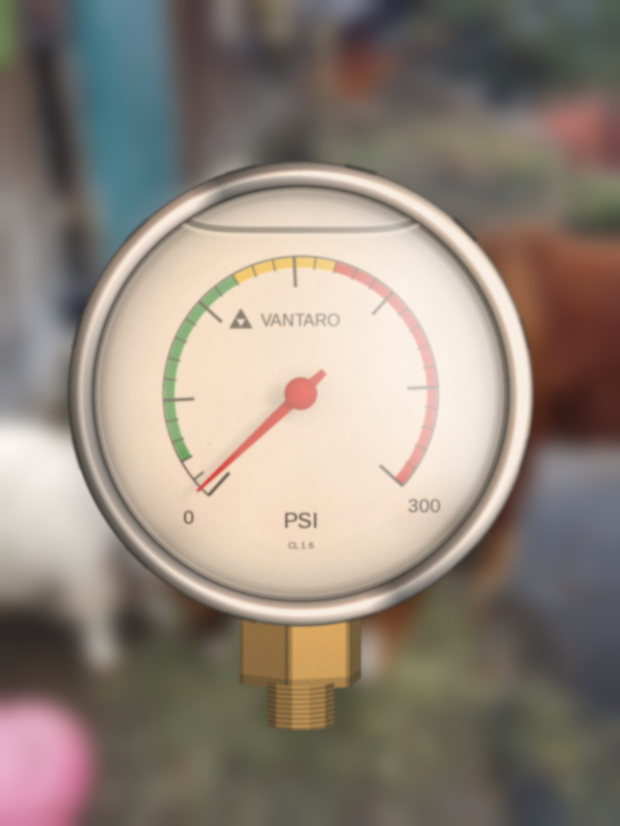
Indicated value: 5 psi
